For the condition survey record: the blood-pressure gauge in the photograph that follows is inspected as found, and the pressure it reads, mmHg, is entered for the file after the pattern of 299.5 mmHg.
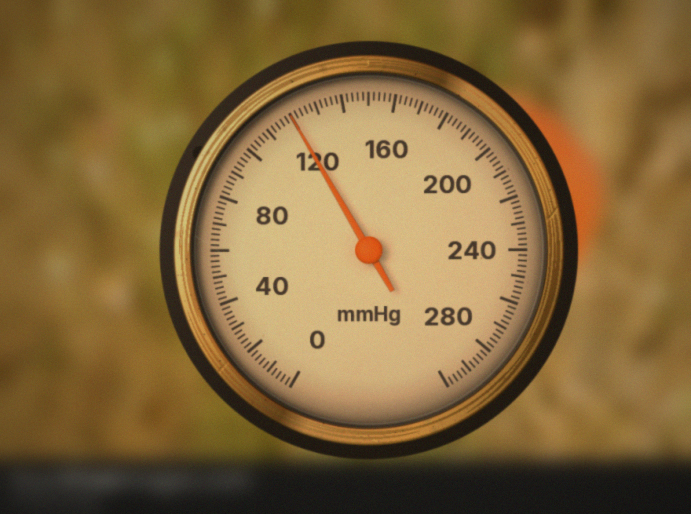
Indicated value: 120 mmHg
